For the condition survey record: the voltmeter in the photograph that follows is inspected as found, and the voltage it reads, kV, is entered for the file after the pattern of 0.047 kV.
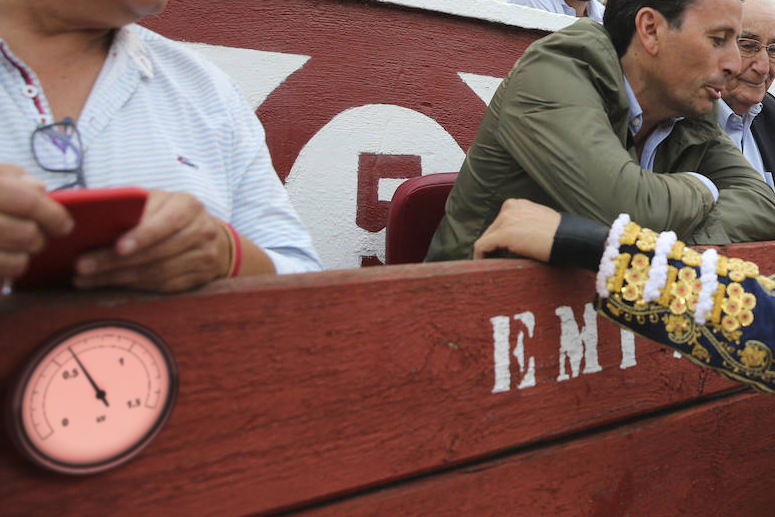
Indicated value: 0.6 kV
